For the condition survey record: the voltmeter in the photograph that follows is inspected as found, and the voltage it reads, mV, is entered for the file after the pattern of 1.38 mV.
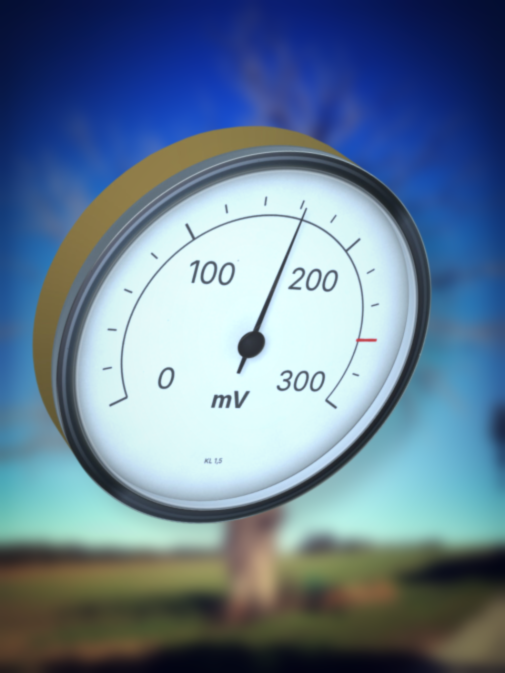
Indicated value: 160 mV
